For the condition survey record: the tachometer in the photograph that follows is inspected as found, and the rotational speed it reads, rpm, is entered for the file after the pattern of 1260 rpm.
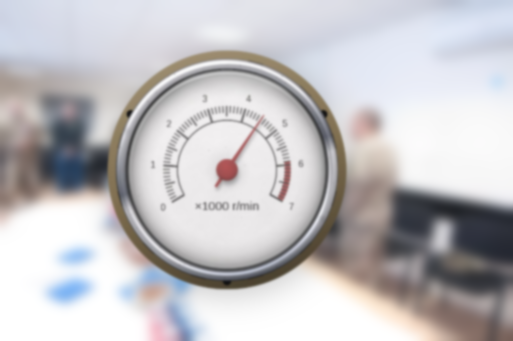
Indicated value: 4500 rpm
